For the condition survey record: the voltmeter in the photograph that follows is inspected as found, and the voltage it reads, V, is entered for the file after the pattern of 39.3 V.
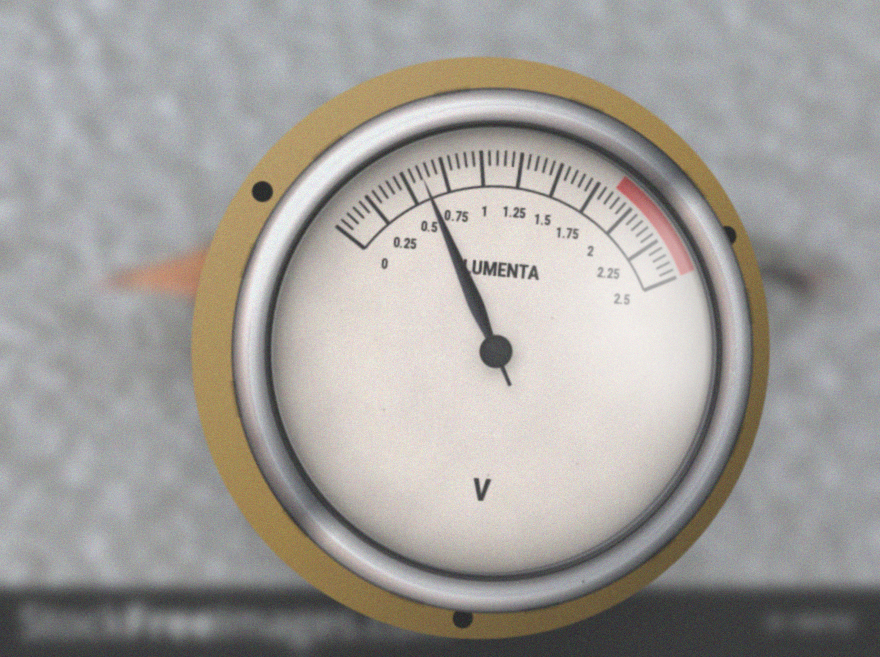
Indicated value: 0.6 V
